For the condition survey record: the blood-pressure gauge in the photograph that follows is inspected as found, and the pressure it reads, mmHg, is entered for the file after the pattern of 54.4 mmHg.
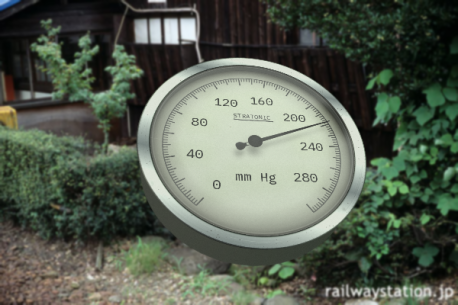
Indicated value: 220 mmHg
